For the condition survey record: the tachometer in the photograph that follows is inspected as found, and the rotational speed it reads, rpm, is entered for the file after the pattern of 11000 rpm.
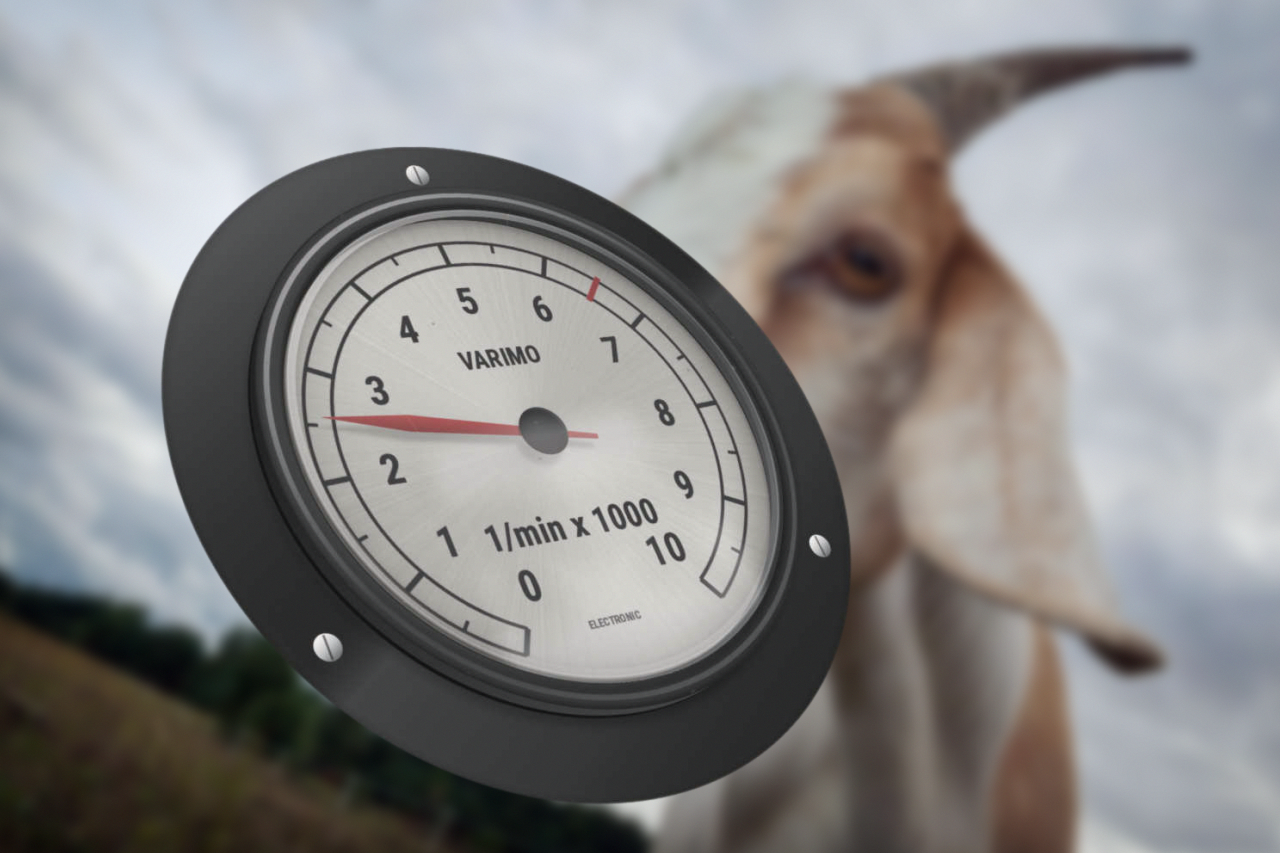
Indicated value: 2500 rpm
